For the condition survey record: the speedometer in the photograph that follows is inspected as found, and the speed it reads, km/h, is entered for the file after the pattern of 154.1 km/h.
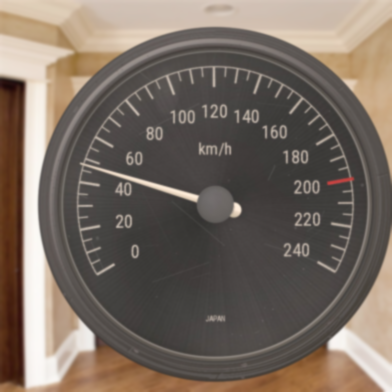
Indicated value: 47.5 km/h
